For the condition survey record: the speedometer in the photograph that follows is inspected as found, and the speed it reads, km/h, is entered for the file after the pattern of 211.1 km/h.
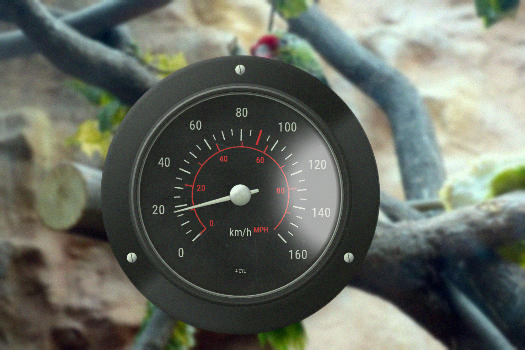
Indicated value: 17.5 km/h
